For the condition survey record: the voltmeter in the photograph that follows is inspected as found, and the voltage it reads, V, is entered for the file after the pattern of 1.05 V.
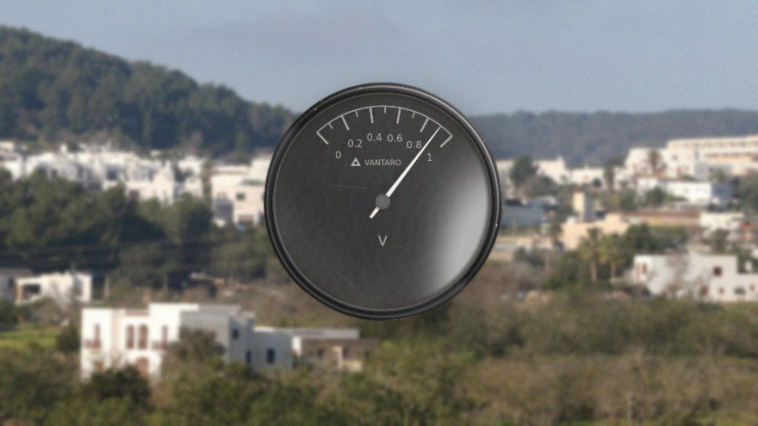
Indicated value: 0.9 V
